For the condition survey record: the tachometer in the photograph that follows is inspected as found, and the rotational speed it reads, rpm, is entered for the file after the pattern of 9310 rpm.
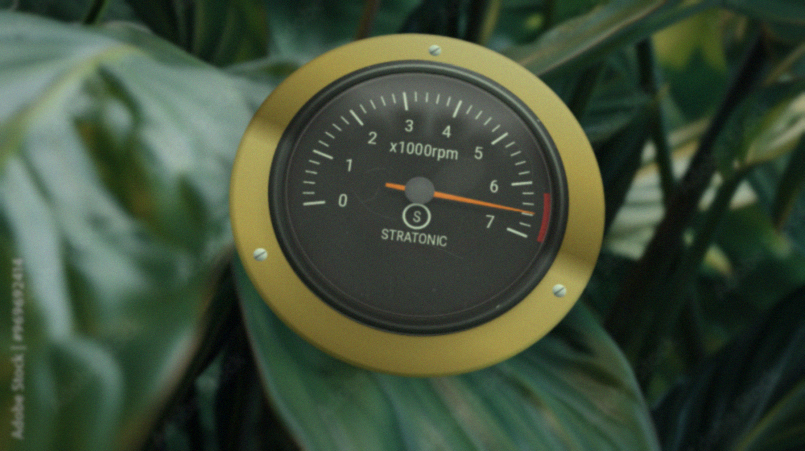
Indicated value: 6600 rpm
